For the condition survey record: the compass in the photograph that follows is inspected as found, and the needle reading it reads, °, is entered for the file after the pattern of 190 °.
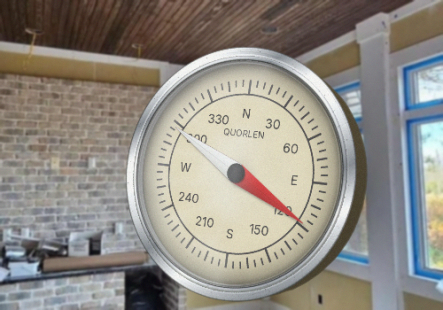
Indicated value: 117.5 °
